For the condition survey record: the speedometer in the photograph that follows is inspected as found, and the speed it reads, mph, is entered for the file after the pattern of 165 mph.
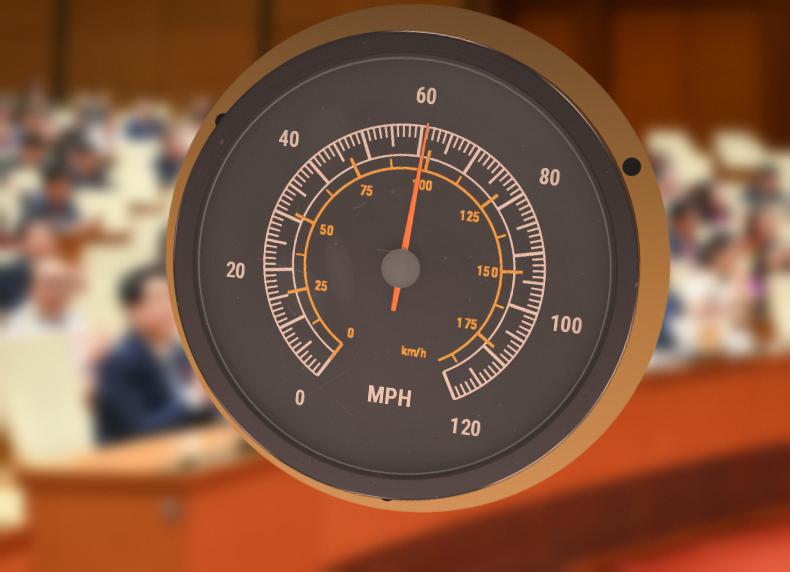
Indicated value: 61 mph
